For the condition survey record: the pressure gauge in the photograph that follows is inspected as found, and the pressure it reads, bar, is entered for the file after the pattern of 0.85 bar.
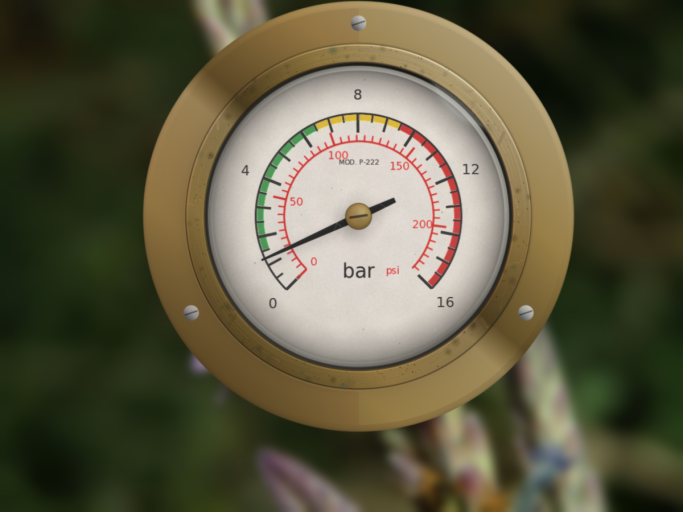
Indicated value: 1.25 bar
